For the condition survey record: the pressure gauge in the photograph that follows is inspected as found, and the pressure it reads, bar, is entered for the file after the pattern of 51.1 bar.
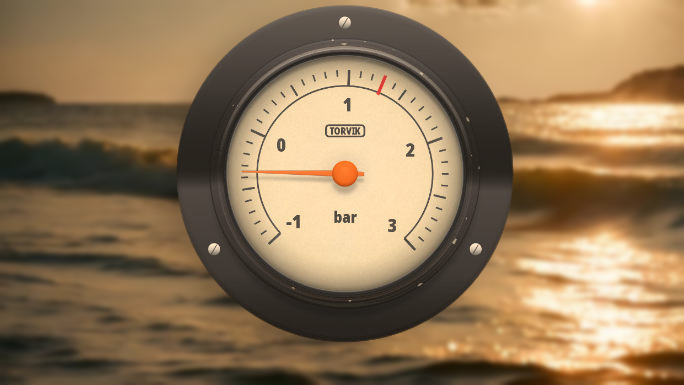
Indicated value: -0.35 bar
